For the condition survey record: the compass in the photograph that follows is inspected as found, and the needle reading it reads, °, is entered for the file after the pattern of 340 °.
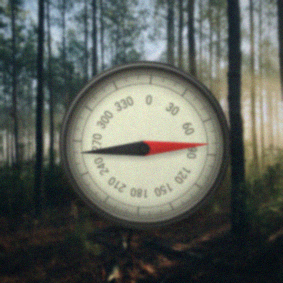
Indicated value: 80 °
